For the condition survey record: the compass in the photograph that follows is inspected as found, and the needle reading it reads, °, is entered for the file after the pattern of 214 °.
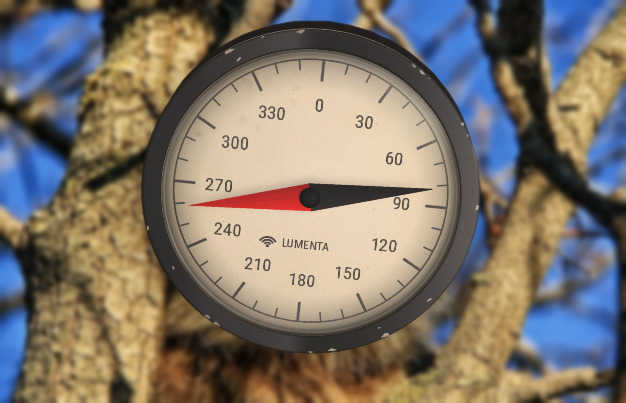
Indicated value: 260 °
